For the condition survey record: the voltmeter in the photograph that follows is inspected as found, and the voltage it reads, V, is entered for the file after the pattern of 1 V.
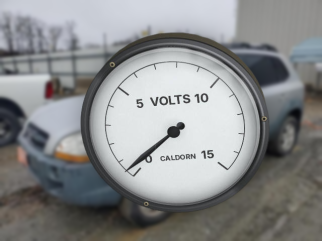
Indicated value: 0.5 V
